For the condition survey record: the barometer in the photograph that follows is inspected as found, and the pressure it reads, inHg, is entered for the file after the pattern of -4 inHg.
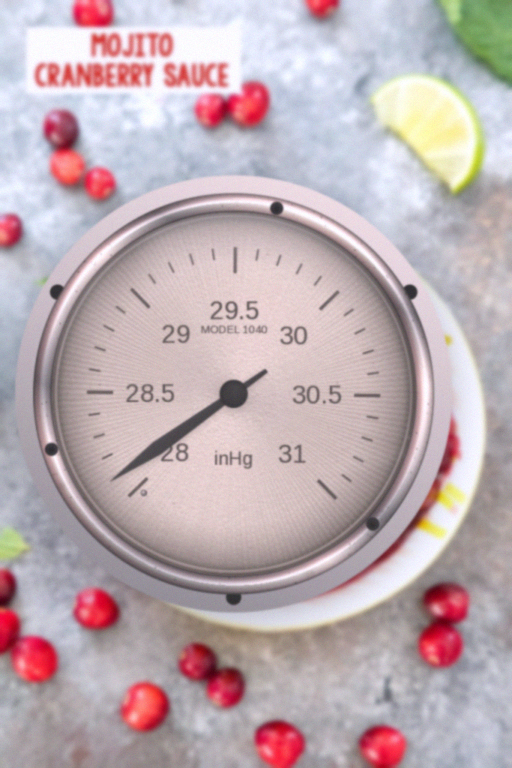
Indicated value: 28.1 inHg
